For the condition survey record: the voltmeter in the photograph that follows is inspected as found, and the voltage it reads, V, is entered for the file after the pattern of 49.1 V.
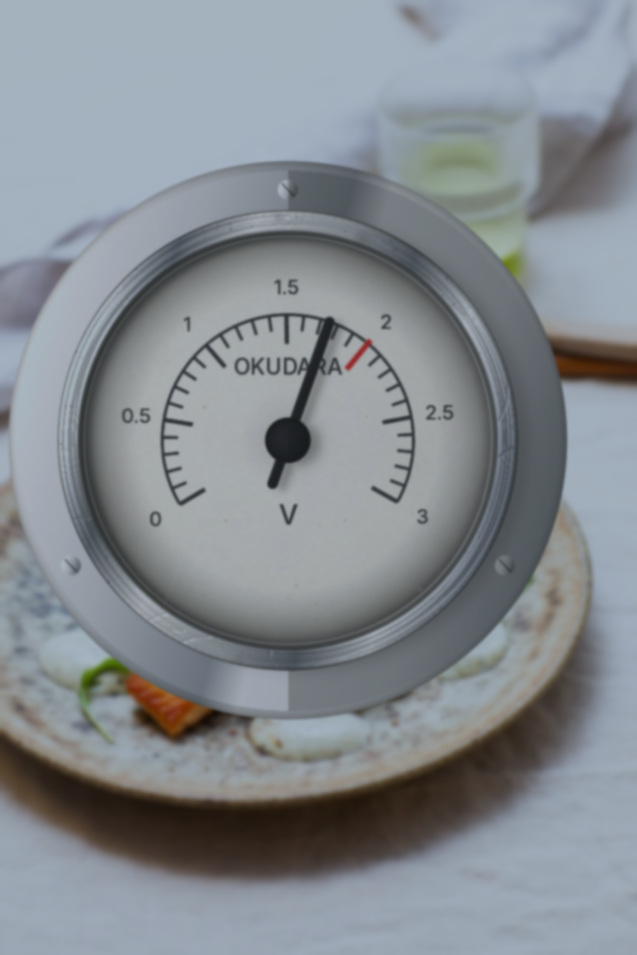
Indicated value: 1.75 V
